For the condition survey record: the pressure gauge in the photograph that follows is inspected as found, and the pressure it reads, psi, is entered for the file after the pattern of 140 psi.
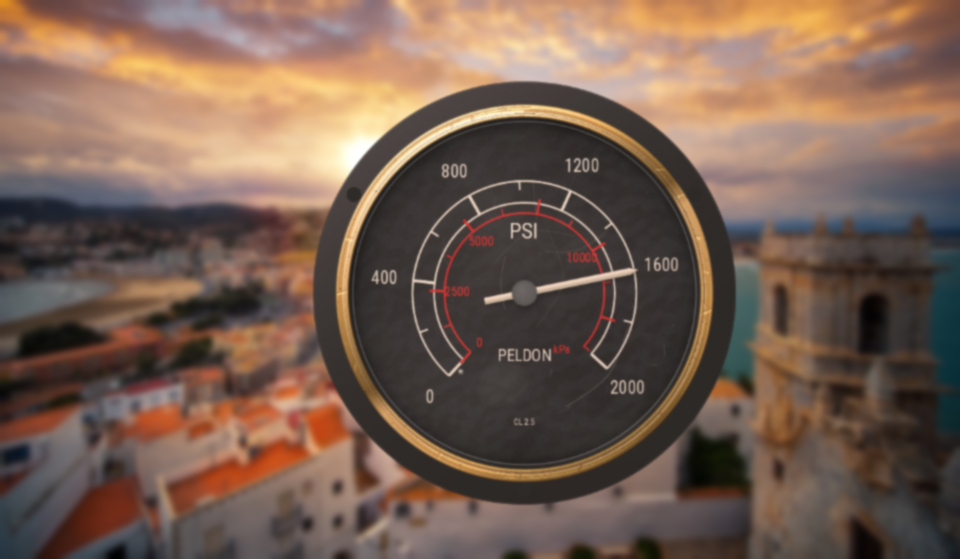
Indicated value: 1600 psi
